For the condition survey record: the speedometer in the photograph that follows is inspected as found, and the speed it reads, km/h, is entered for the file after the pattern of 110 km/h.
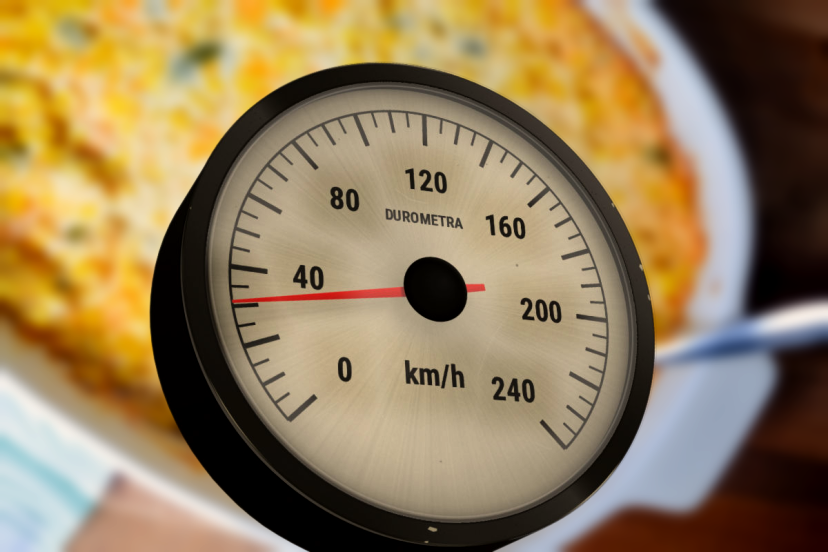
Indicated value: 30 km/h
